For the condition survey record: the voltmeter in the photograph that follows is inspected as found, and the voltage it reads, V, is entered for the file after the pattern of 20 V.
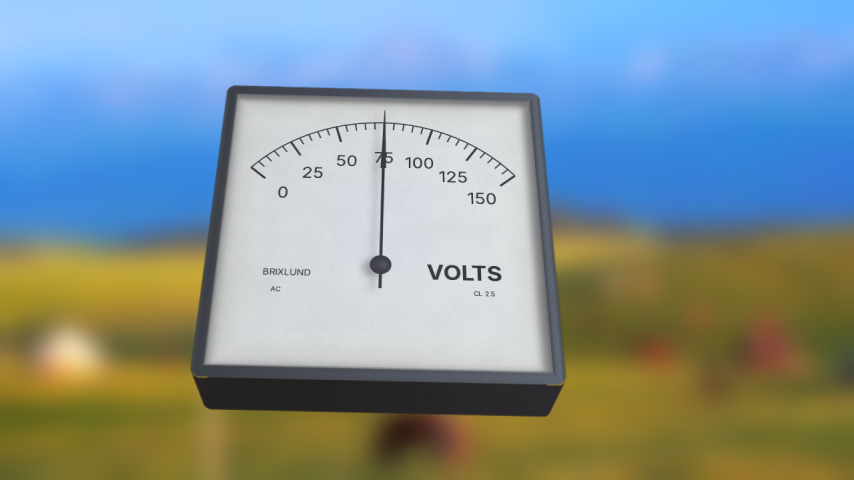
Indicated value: 75 V
